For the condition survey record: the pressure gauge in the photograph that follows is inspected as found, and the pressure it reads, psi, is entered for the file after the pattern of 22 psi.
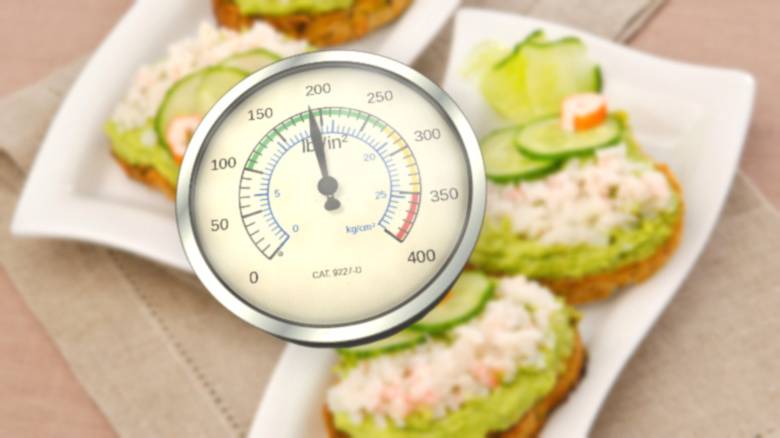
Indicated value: 190 psi
